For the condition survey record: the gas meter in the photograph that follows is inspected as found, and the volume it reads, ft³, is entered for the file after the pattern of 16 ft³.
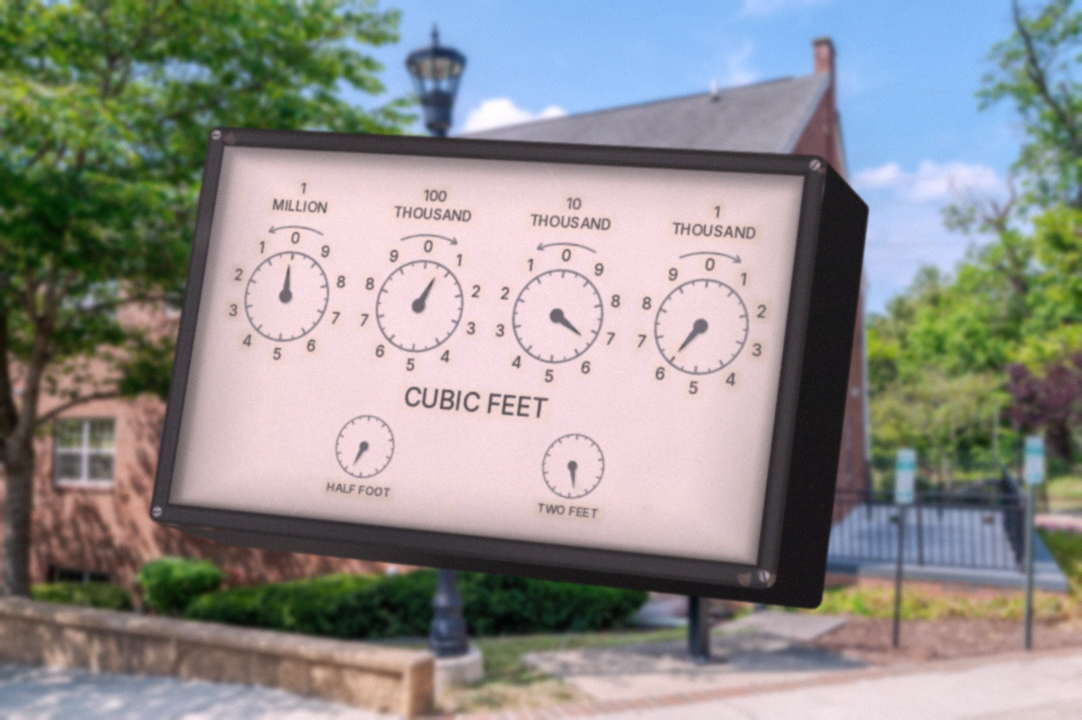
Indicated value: 6600 ft³
